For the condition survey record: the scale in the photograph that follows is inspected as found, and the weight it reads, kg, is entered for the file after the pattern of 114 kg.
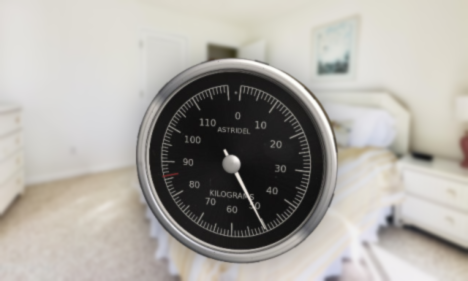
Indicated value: 50 kg
